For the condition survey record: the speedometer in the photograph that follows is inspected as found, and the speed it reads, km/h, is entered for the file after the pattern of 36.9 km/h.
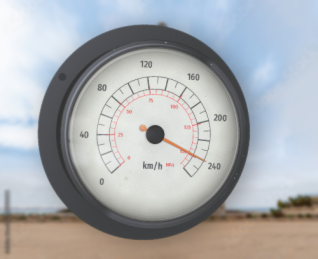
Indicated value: 240 km/h
